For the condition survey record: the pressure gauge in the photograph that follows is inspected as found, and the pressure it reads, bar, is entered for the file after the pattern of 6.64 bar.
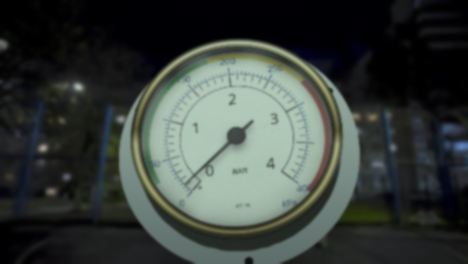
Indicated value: 0.1 bar
